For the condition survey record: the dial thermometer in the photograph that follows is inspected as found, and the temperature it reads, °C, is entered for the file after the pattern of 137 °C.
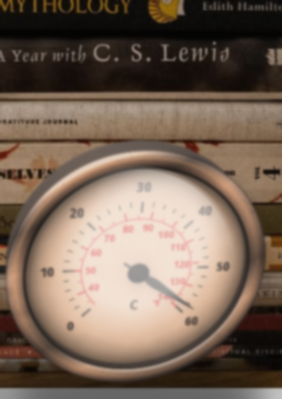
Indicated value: 58 °C
